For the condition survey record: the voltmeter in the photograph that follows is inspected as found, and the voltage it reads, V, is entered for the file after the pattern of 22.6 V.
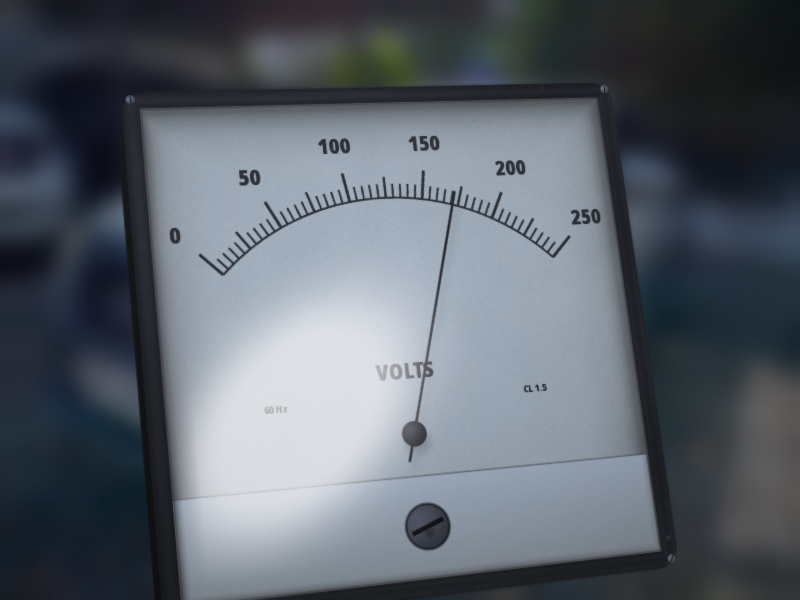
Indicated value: 170 V
